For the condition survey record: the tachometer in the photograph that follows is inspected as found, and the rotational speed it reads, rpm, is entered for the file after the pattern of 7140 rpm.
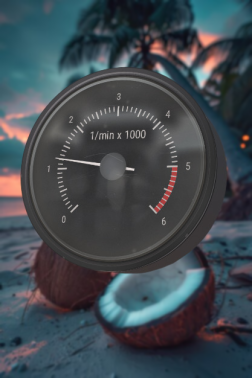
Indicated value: 1200 rpm
